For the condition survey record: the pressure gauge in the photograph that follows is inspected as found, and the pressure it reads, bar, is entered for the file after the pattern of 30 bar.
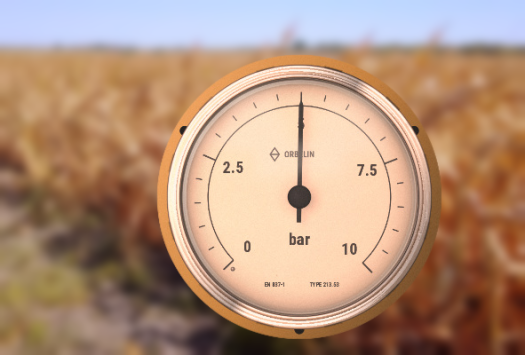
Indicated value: 5 bar
